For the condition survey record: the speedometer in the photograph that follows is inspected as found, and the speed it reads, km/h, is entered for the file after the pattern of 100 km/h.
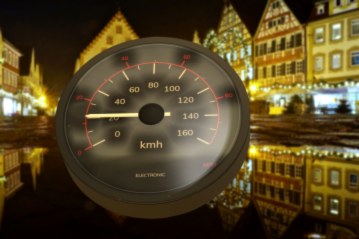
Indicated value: 20 km/h
